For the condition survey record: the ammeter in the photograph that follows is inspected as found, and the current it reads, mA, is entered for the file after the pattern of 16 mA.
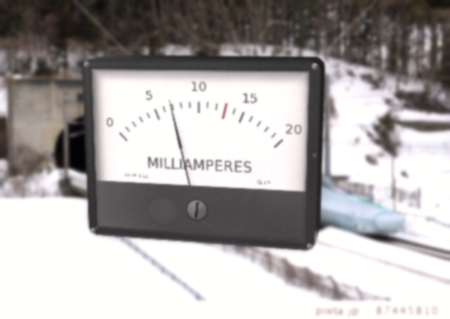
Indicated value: 7 mA
